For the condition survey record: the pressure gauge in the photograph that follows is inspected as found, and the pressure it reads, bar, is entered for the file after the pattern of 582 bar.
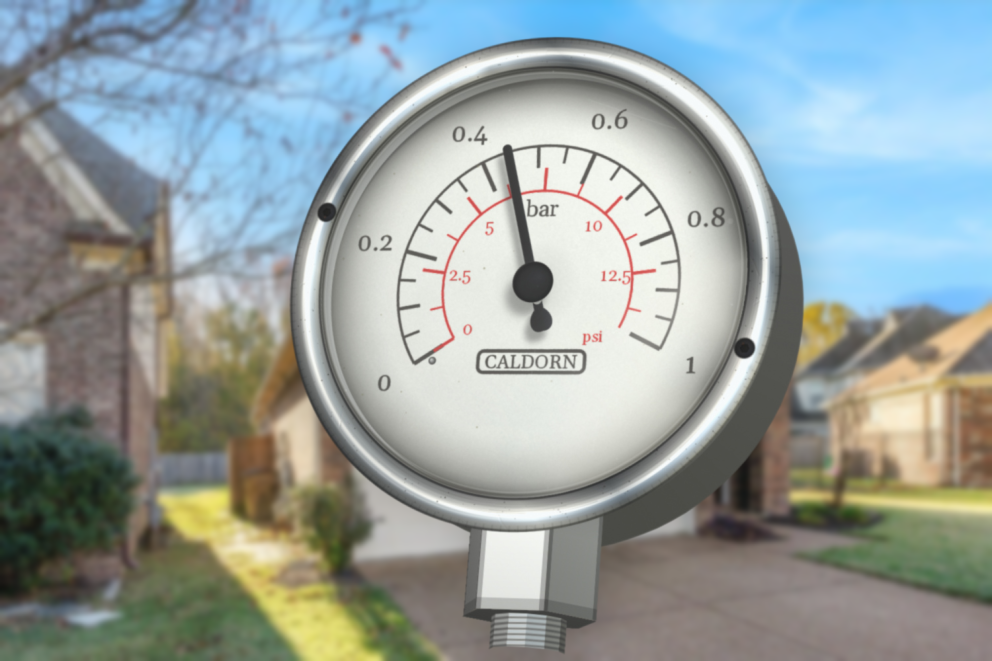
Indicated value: 0.45 bar
